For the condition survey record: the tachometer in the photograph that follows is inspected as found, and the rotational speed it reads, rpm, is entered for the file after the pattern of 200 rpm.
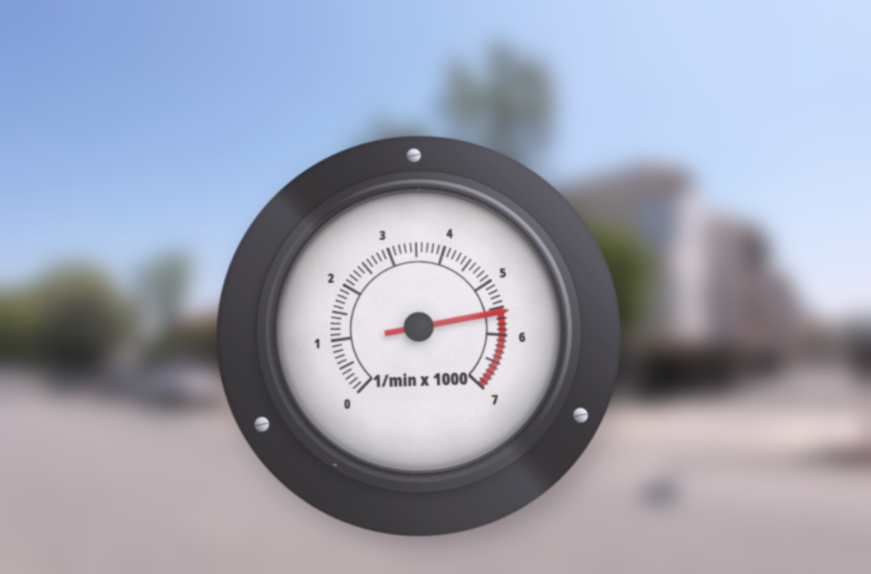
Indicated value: 5600 rpm
